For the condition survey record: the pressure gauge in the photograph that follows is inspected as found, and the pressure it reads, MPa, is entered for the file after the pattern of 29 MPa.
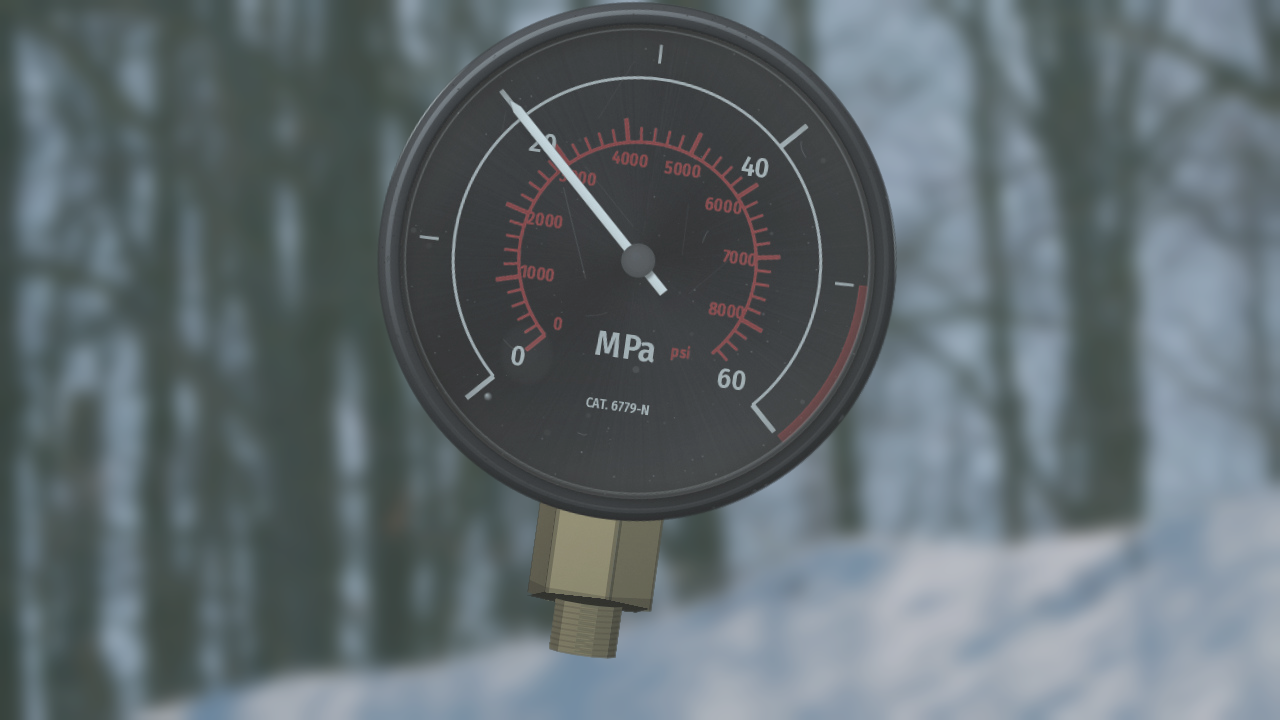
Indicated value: 20 MPa
